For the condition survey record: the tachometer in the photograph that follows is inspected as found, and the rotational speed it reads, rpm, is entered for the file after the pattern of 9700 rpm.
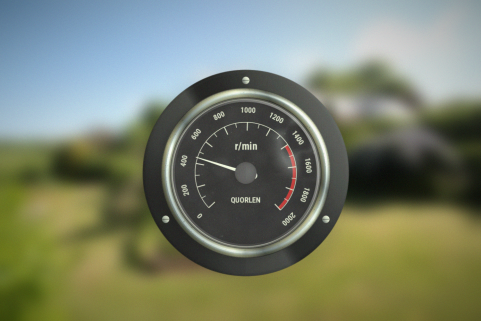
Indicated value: 450 rpm
